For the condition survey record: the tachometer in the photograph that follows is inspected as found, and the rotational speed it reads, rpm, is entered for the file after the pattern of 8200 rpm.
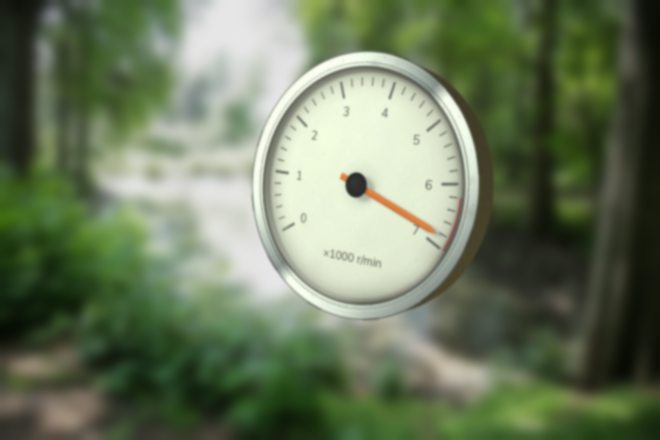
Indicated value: 6800 rpm
